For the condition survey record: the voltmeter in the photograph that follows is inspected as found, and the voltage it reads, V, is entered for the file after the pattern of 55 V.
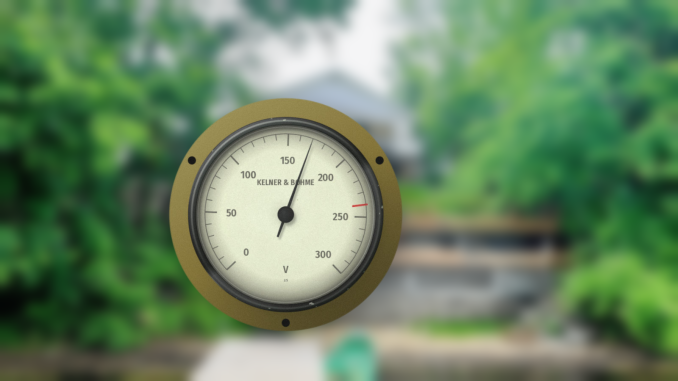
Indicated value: 170 V
